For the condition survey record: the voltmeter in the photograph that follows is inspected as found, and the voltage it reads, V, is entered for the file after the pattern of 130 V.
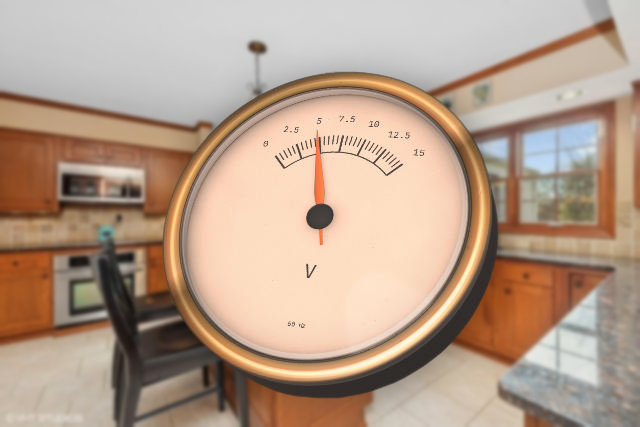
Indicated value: 5 V
